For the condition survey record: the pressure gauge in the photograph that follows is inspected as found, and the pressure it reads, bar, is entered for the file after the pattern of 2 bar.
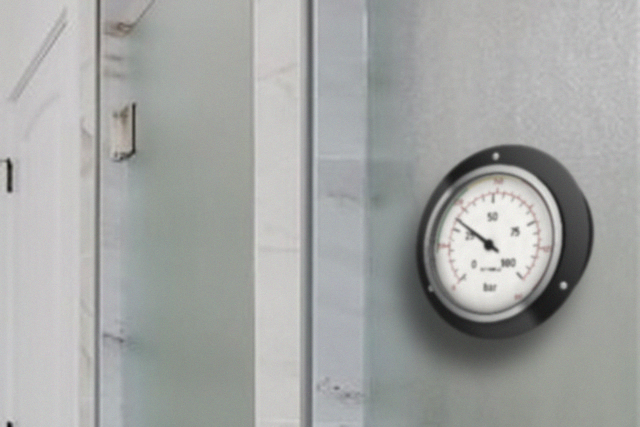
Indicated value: 30 bar
